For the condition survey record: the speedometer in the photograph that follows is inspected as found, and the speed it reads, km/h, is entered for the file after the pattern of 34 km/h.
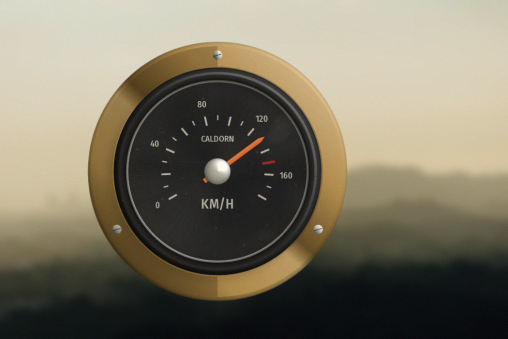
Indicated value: 130 km/h
